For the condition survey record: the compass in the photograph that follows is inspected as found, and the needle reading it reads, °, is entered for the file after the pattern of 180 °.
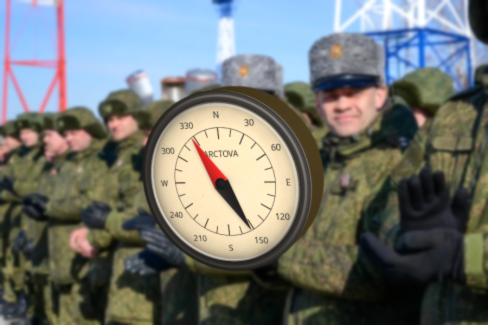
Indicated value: 330 °
